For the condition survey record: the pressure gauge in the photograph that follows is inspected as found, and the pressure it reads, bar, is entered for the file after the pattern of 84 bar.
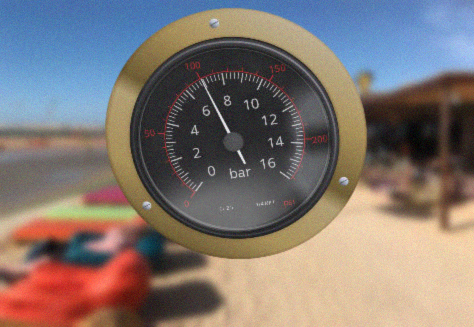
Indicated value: 7 bar
